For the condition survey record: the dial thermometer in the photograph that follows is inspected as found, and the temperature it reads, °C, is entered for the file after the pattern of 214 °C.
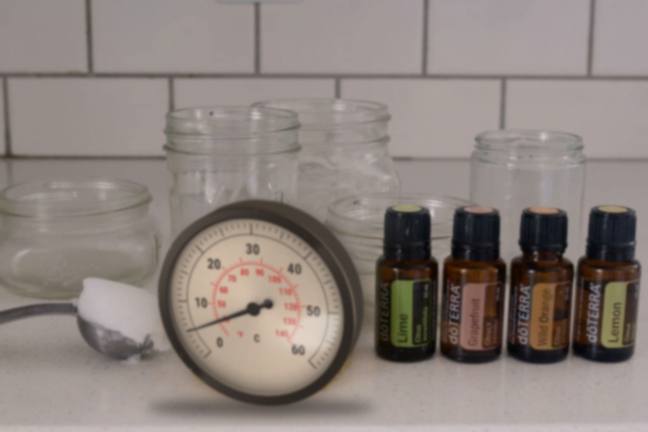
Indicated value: 5 °C
